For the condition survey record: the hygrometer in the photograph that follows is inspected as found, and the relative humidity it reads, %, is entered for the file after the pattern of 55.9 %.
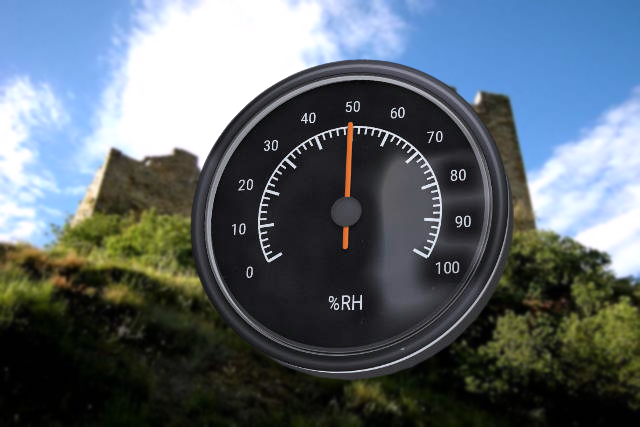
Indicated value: 50 %
